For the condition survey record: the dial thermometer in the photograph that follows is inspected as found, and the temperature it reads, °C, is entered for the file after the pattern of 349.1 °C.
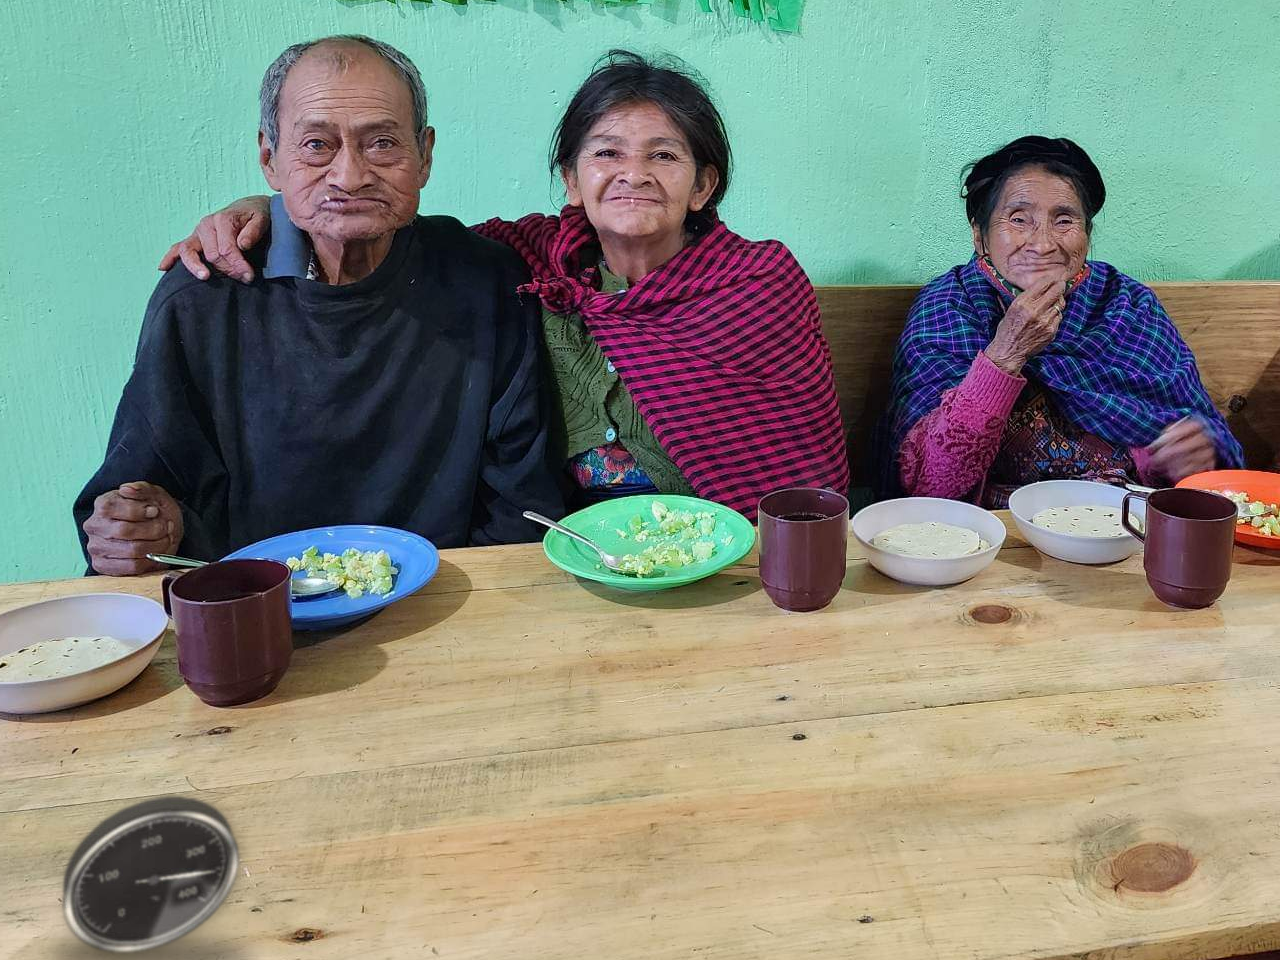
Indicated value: 350 °C
